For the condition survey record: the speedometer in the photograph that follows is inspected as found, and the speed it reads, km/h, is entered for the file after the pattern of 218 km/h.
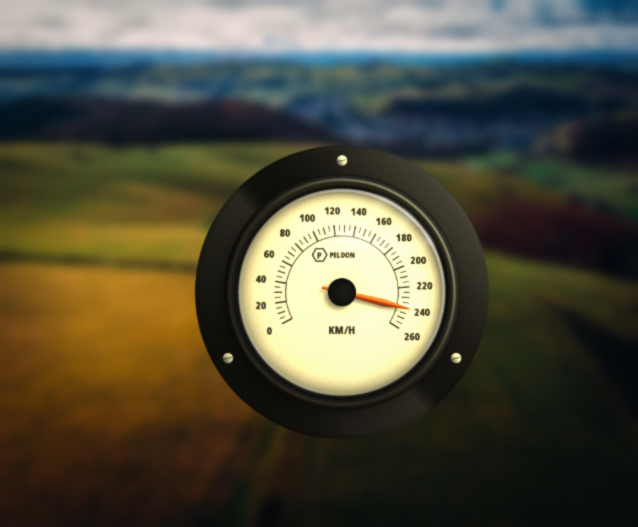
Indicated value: 240 km/h
